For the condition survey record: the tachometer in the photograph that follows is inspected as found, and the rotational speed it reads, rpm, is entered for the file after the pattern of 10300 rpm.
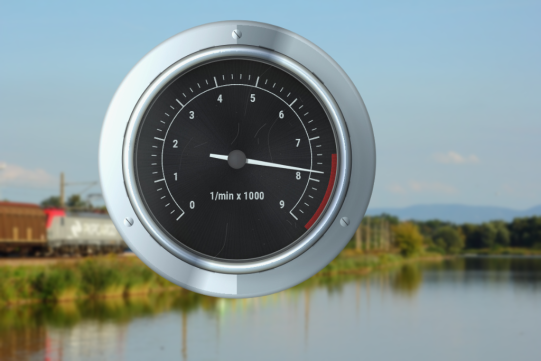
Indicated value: 7800 rpm
